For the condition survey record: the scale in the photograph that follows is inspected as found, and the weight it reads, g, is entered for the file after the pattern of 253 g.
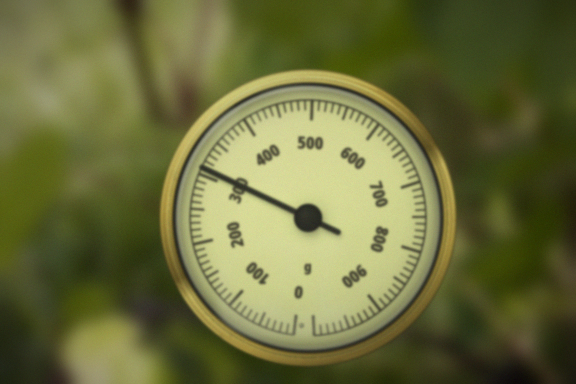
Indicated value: 310 g
